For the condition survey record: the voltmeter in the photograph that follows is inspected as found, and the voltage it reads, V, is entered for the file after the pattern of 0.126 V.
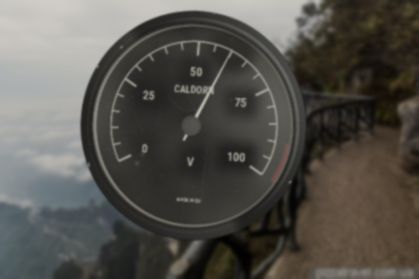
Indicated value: 60 V
